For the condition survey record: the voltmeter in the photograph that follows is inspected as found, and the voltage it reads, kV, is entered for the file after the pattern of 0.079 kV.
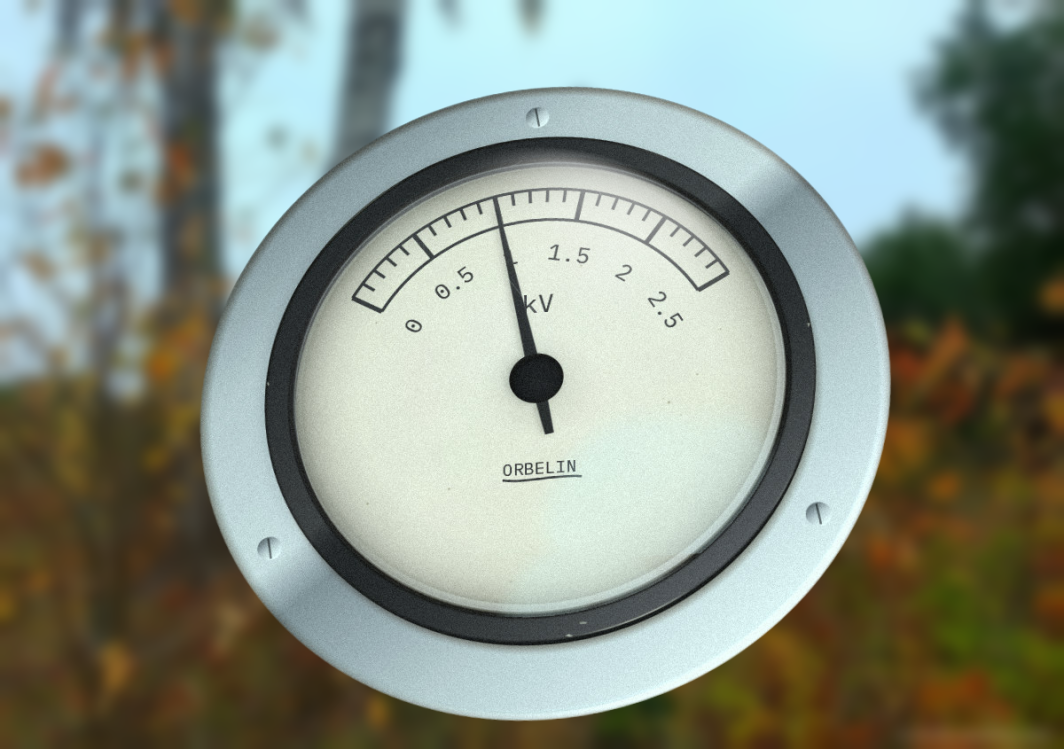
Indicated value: 1 kV
